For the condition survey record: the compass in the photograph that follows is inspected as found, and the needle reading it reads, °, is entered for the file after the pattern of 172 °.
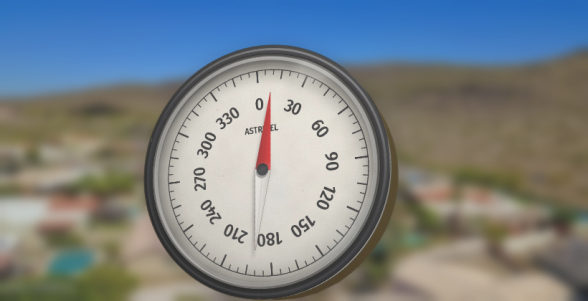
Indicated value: 10 °
